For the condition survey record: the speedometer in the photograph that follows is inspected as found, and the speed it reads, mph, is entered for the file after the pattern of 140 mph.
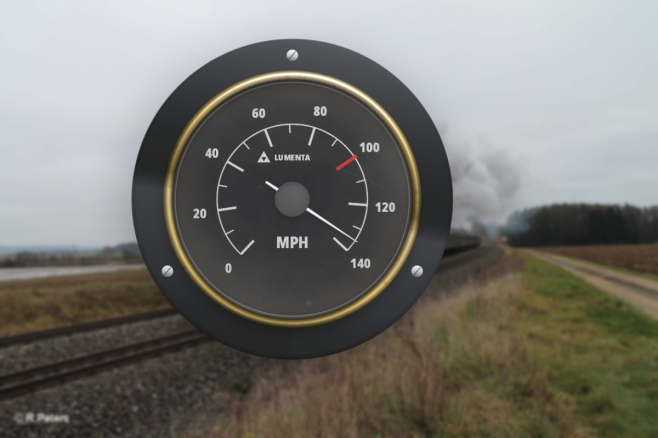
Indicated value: 135 mph
